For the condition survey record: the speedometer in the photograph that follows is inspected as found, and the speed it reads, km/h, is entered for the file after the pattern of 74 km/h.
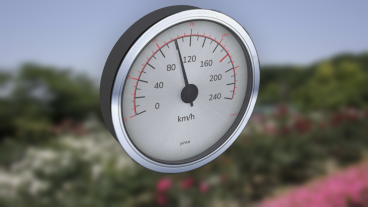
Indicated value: 100 km/h
